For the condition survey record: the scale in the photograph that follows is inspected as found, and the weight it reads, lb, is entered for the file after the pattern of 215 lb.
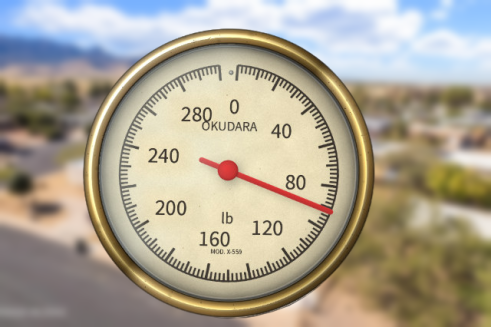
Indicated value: 92 lb
